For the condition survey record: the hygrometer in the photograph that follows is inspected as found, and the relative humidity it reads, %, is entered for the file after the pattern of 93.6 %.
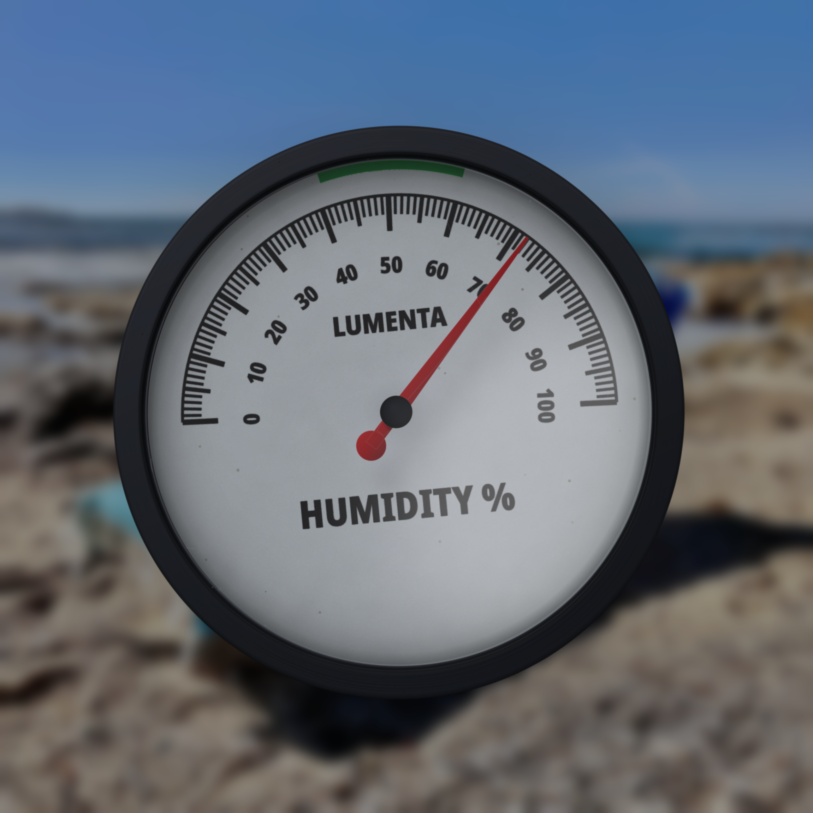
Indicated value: 72 %
